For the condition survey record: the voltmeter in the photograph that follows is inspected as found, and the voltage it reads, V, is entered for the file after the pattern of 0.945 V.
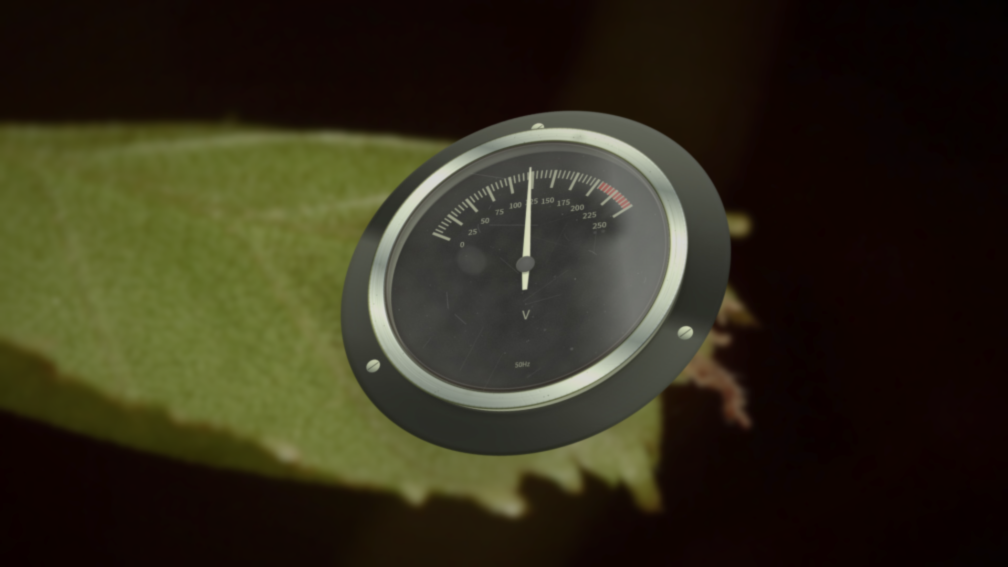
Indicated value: 125 V
